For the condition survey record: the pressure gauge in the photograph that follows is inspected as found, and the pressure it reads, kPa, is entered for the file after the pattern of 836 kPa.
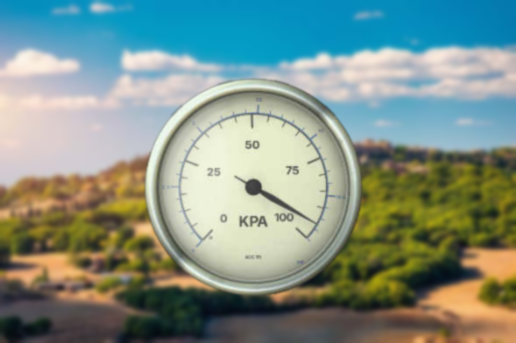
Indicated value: 95 kPa
